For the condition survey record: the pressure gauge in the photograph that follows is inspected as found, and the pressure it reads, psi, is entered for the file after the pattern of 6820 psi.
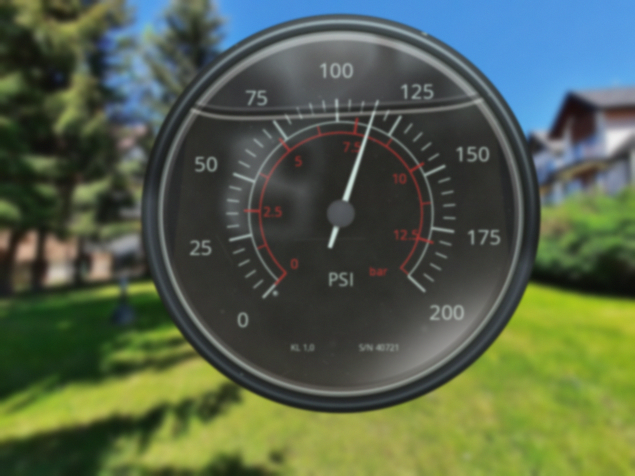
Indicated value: 115 psi
